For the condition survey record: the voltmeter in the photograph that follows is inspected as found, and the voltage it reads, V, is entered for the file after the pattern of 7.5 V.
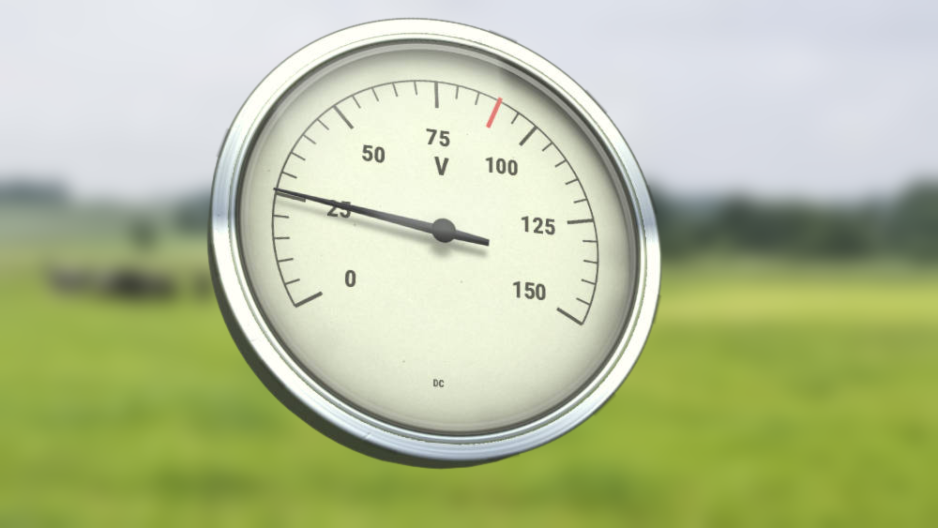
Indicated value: 25 V
